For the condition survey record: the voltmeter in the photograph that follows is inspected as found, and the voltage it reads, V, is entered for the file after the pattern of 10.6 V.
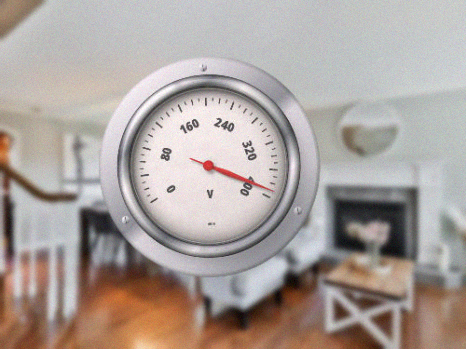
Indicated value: 390 V
